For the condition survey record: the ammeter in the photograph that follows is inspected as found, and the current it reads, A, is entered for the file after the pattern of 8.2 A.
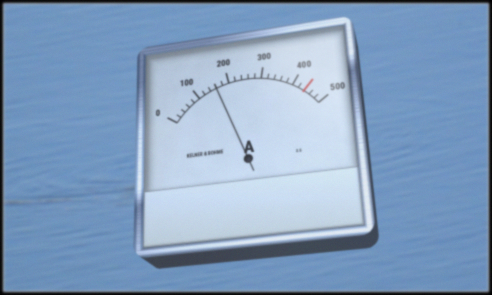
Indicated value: 160 A
